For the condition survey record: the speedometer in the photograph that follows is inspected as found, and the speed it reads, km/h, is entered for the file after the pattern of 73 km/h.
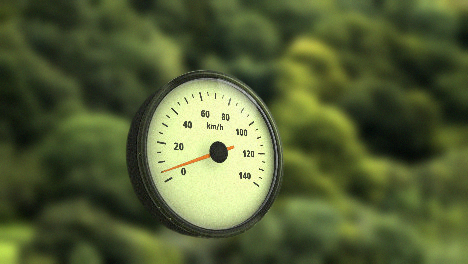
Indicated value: 5 km/h
